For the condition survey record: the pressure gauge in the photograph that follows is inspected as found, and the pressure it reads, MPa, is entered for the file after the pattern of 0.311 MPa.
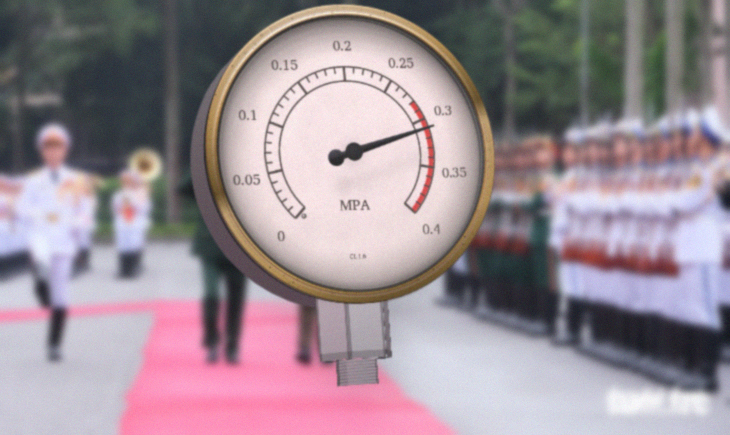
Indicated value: 0.31 MPa
